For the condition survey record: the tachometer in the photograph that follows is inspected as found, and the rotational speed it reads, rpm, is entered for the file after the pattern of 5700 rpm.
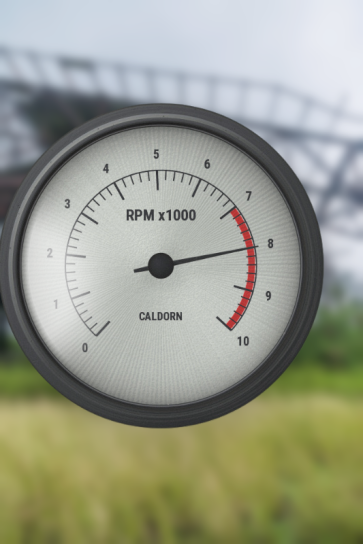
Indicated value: 8000 rpm
